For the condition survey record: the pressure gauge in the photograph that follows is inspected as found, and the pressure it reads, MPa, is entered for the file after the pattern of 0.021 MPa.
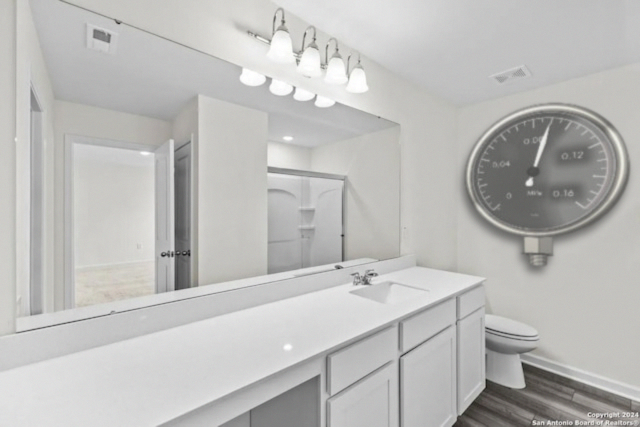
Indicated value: 0.09 MPa
